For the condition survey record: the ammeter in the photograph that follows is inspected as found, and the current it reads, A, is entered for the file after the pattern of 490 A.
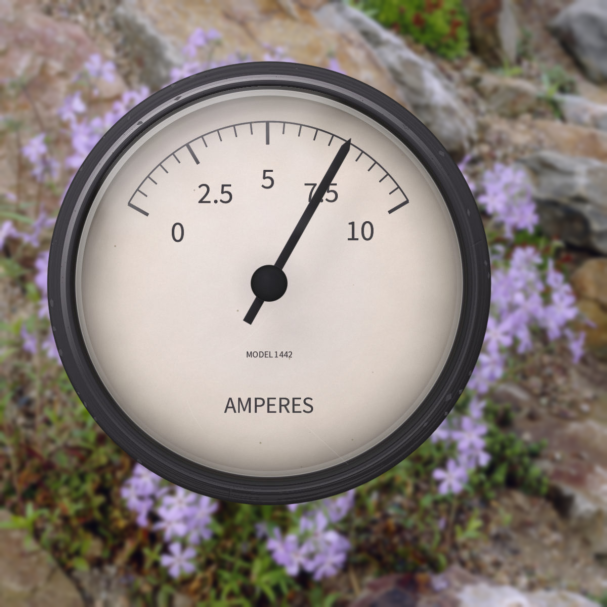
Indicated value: 7.5 A
